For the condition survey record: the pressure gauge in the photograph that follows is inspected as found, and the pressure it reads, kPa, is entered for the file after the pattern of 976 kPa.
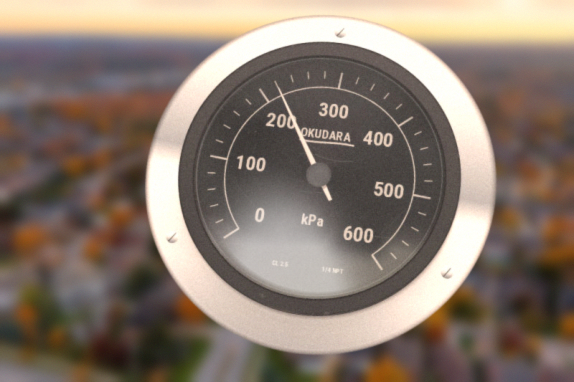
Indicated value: 220 kPa
